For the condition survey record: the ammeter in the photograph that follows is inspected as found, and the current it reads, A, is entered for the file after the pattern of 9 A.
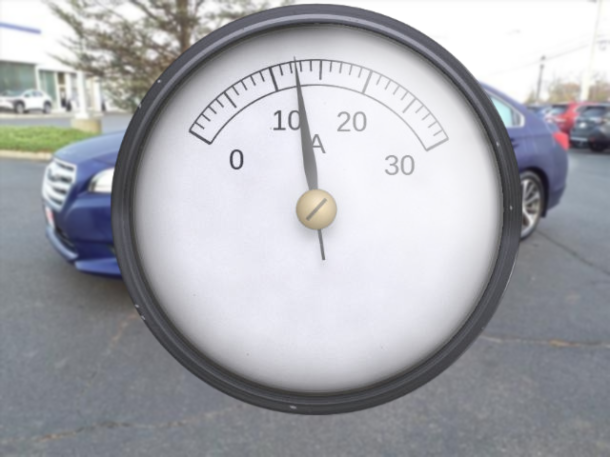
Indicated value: 12.5 A
